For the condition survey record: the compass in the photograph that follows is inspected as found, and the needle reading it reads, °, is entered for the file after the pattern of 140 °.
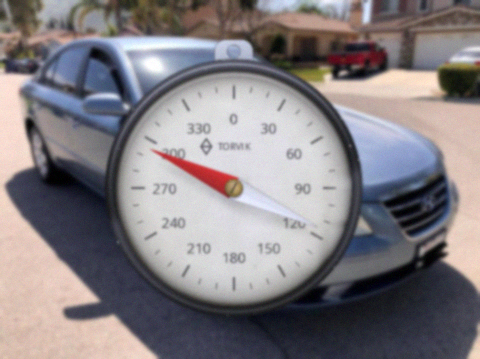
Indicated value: 295 °
